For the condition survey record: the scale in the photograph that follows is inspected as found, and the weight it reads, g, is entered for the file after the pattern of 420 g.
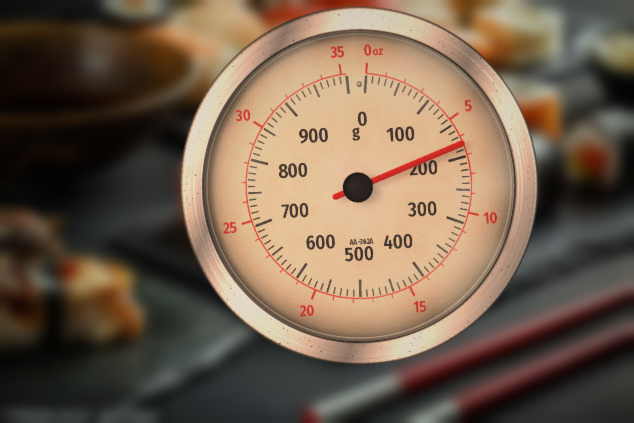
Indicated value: 180 g
